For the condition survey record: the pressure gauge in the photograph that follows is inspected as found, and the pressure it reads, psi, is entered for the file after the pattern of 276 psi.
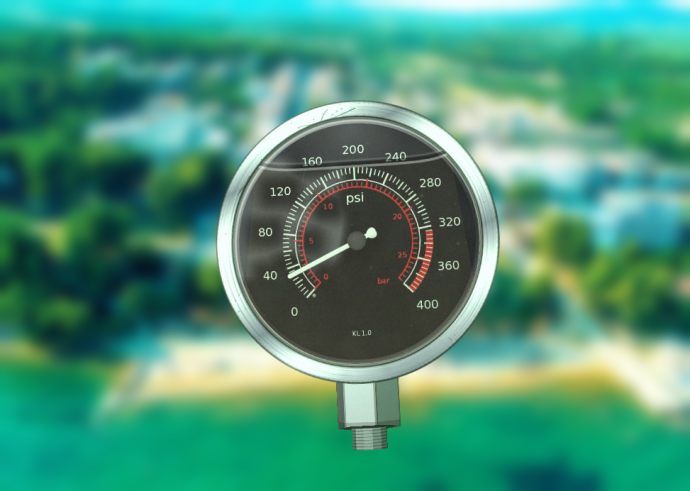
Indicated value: 30 psi
